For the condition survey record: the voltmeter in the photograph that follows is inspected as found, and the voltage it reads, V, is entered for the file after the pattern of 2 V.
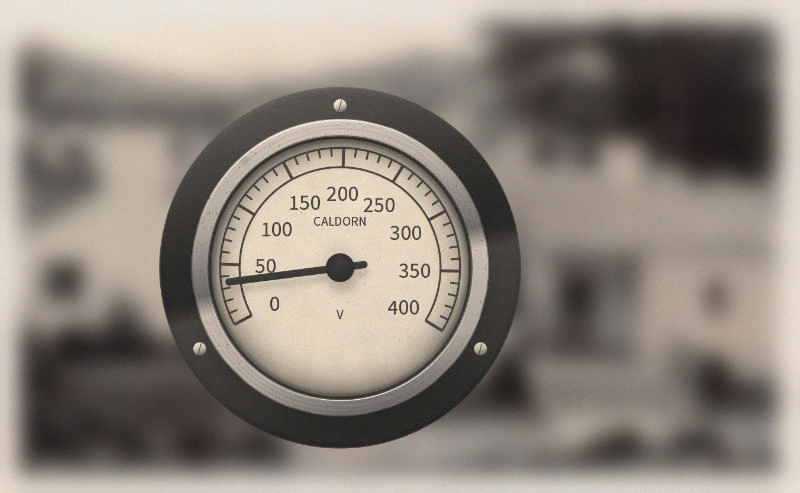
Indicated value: 35 V
